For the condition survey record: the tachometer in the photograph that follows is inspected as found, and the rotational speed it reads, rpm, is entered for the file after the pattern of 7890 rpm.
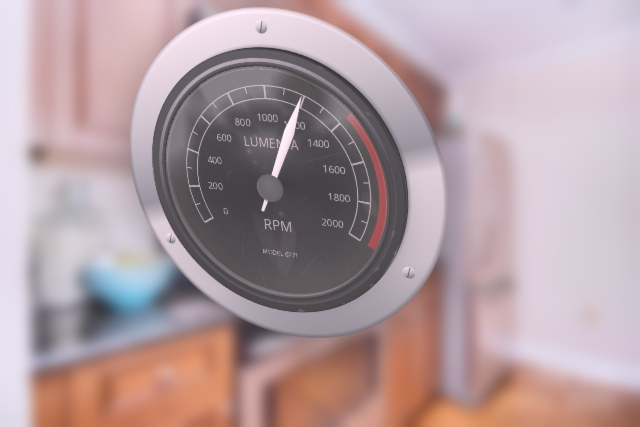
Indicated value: 1200 rpm
